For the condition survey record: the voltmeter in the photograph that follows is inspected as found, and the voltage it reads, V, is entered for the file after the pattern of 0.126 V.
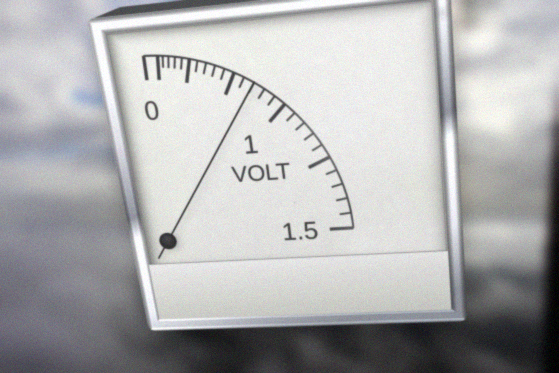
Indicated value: 0.85 V
